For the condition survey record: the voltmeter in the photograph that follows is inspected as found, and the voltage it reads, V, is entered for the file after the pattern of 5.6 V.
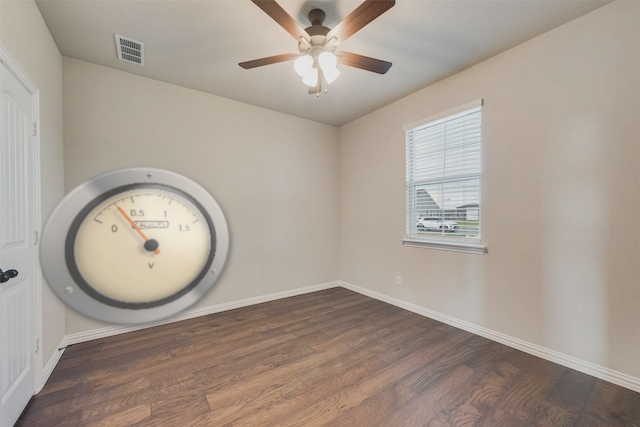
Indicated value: 0.3 V
